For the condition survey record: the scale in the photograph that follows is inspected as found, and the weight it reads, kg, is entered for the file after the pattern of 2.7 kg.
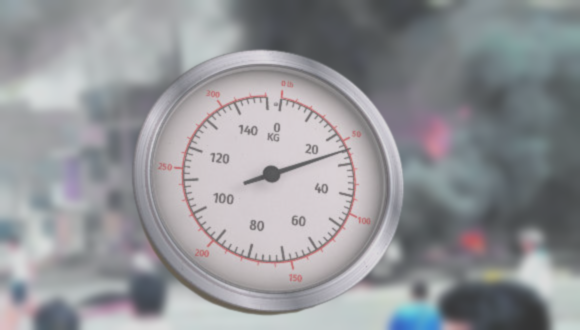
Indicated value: 26 kg
